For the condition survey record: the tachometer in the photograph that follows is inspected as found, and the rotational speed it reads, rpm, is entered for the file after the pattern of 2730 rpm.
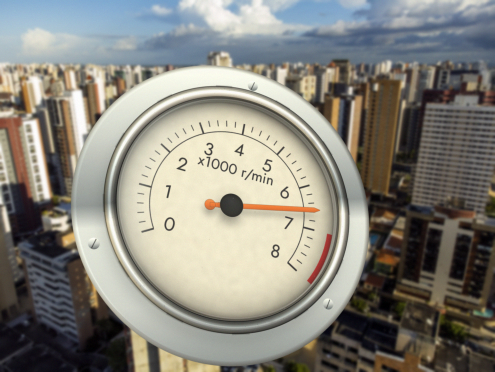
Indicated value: 6600 rpm
